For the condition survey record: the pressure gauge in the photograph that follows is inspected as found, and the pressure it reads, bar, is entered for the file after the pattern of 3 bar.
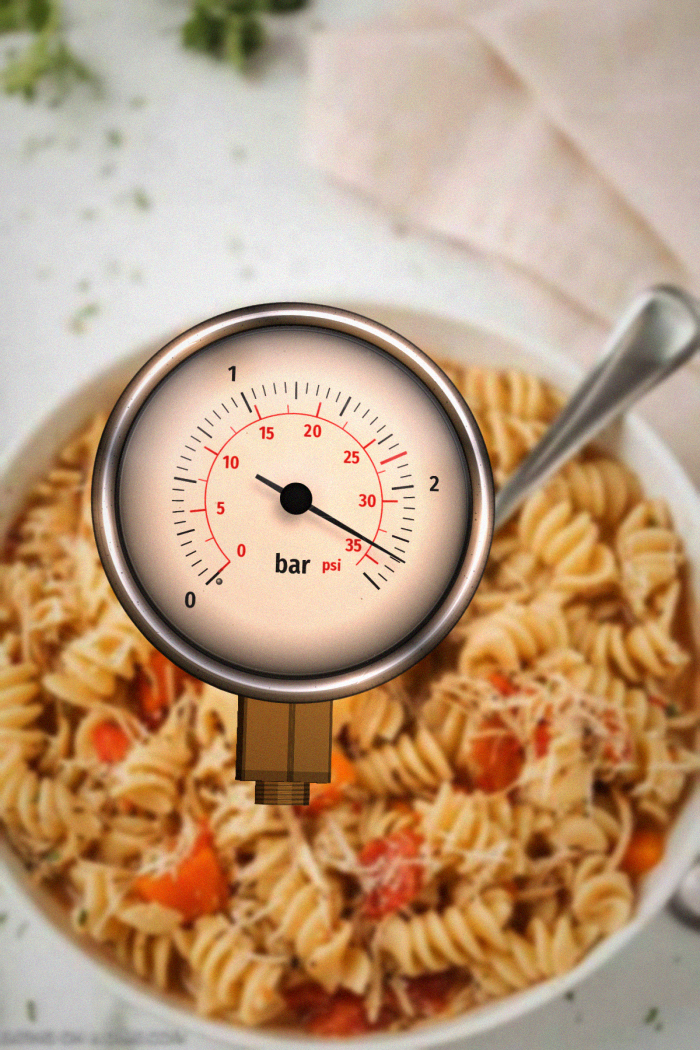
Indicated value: 2.35 bar
